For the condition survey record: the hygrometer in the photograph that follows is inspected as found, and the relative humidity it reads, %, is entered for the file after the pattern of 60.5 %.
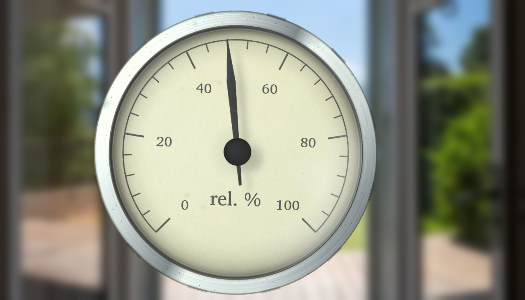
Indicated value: 48 %
